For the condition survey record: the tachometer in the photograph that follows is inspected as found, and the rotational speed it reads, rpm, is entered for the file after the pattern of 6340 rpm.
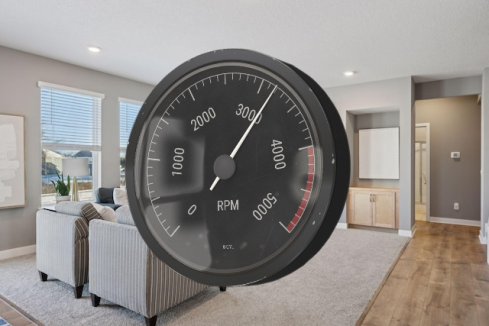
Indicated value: 3200 rpm
